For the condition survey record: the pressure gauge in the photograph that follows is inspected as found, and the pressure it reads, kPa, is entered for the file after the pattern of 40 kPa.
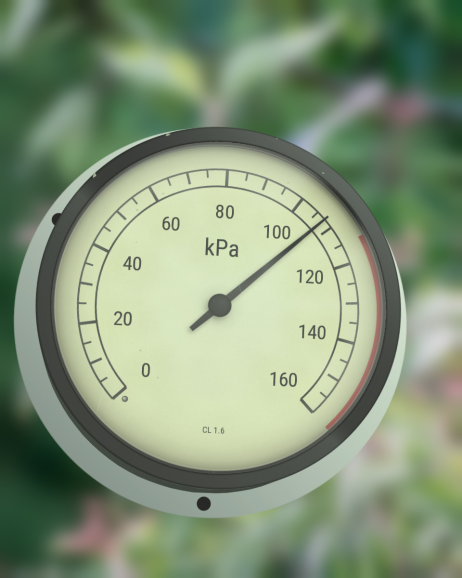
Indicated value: 107.5 kPa
